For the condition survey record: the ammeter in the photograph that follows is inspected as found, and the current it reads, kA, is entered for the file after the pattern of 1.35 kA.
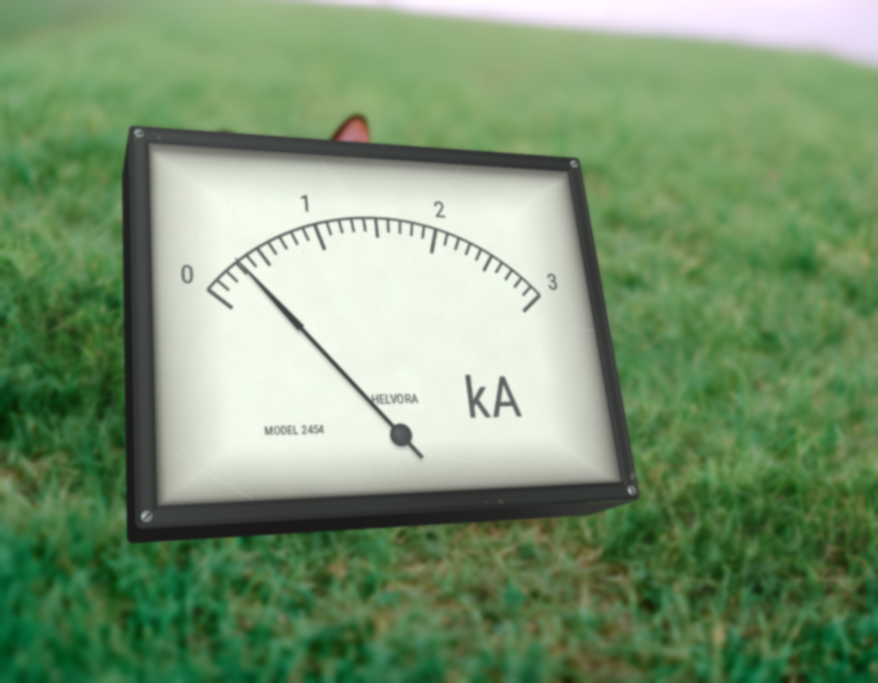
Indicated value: 0.3 kA
